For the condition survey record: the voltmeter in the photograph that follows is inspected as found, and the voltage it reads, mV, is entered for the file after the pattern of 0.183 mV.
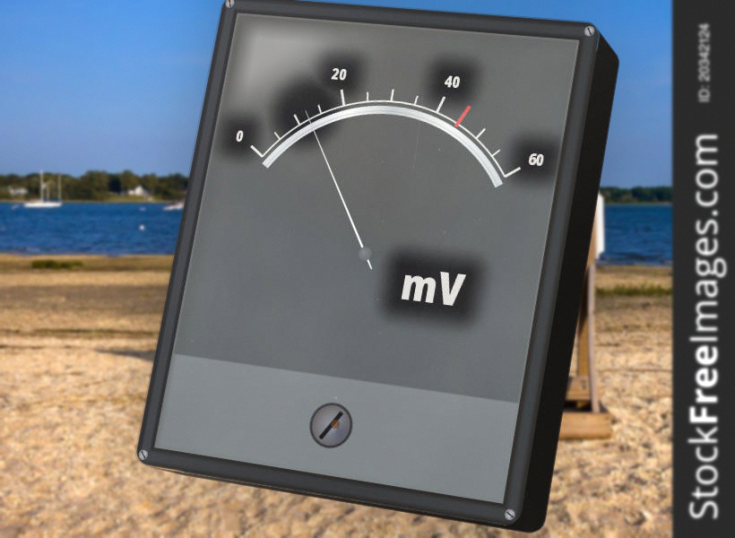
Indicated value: 12.5 mV
